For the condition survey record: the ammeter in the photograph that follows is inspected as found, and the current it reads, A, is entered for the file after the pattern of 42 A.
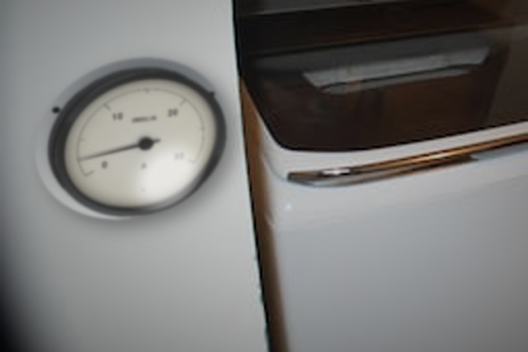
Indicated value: 2.5 A
